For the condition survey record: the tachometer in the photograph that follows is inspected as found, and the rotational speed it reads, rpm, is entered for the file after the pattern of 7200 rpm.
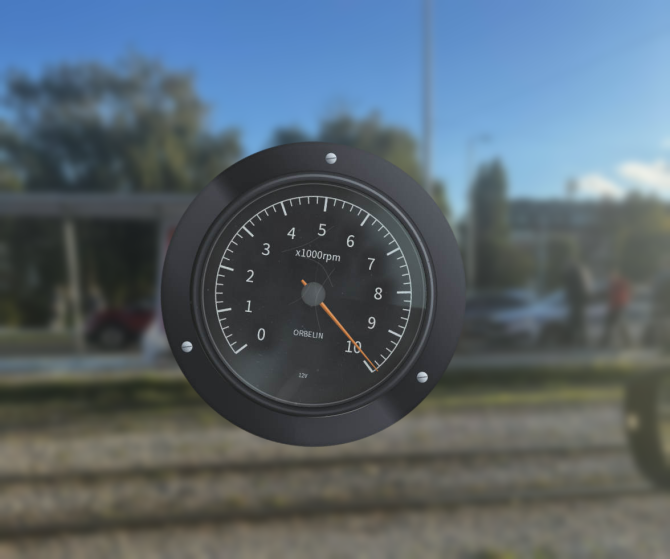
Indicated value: 9900 rpm
